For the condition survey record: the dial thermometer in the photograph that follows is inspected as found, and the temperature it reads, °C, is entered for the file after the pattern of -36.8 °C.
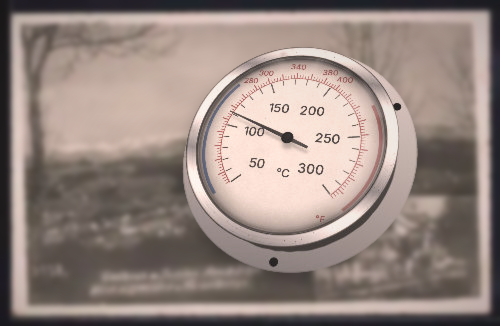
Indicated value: 110 °C
